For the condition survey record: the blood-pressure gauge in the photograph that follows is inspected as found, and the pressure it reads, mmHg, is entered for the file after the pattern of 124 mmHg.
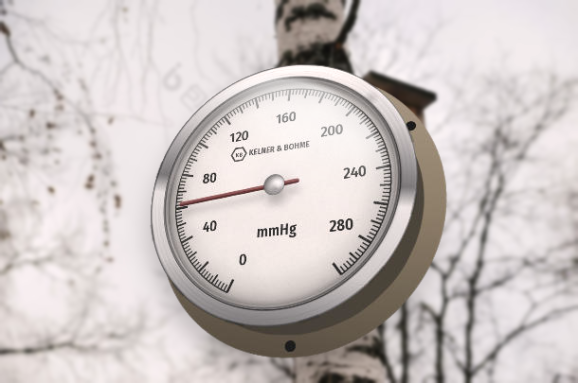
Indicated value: 60 mmHg
